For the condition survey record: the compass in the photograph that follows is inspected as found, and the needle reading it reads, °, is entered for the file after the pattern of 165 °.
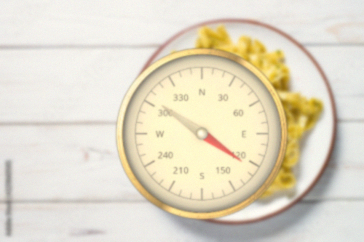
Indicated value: 125 °
